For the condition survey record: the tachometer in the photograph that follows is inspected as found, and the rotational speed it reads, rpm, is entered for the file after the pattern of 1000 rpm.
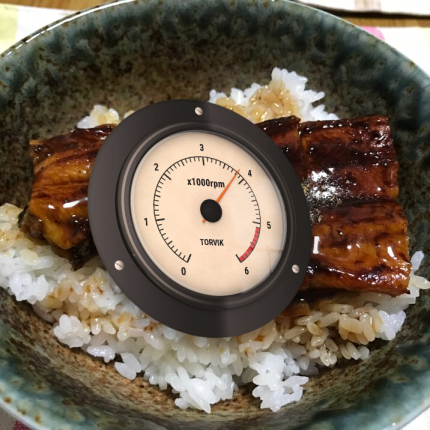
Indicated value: 3800 rpm
